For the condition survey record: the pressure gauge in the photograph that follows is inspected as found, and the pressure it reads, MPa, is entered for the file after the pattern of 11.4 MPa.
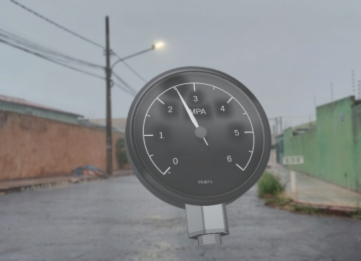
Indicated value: 2.5 MPa
